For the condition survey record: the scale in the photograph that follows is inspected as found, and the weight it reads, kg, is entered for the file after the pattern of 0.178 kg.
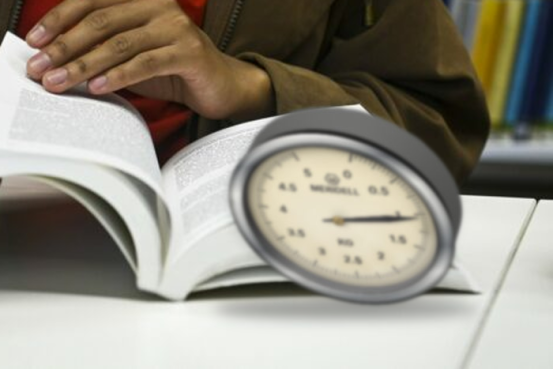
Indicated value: 1 kg
